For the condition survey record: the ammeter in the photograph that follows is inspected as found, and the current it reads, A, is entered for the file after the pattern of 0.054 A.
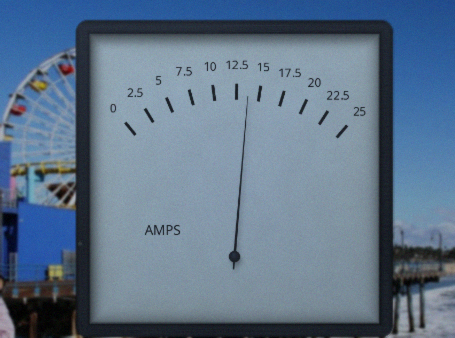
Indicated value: 13.75 A
